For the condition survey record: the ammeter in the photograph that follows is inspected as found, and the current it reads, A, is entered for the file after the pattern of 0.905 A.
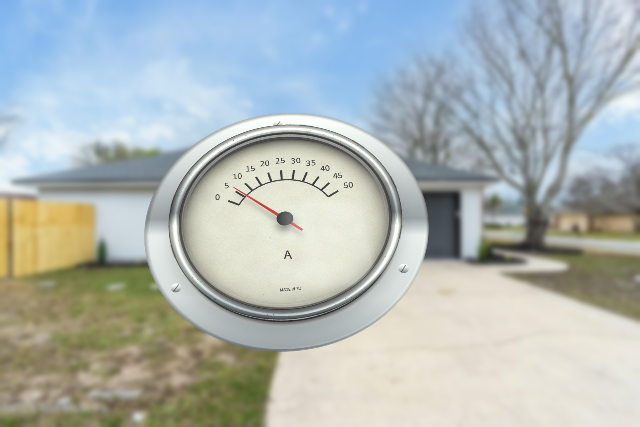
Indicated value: 5 A
